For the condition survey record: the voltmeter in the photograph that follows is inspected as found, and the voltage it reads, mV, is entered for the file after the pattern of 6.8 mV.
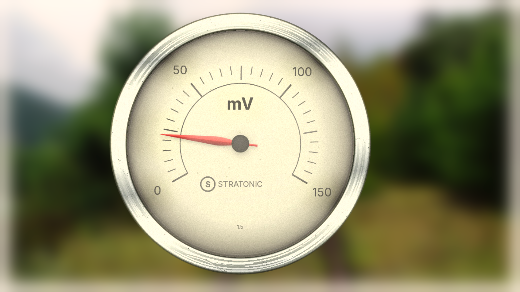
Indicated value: 22.5 mV
